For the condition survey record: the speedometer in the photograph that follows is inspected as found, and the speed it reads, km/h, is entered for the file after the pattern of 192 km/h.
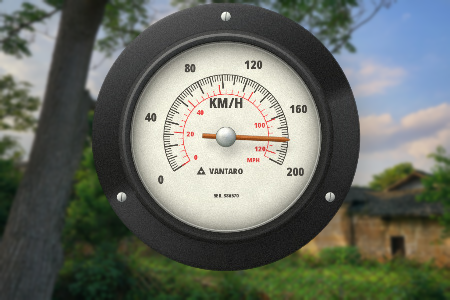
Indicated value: 180 km/h
